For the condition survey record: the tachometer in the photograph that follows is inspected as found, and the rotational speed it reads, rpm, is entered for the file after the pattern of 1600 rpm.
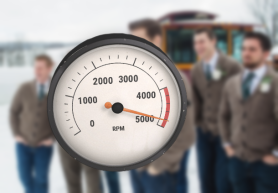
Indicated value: 4800 rpm
